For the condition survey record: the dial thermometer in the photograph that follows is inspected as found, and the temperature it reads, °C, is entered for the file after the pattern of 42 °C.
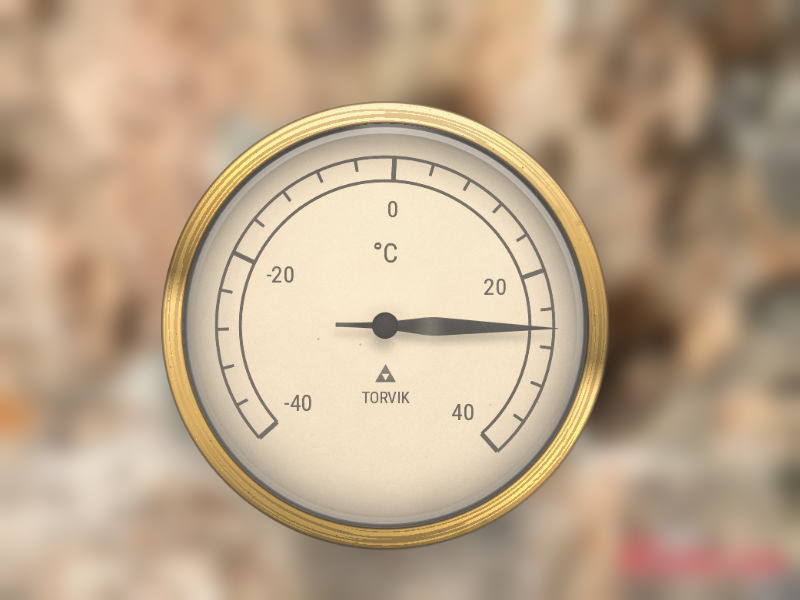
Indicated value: 26 °C
